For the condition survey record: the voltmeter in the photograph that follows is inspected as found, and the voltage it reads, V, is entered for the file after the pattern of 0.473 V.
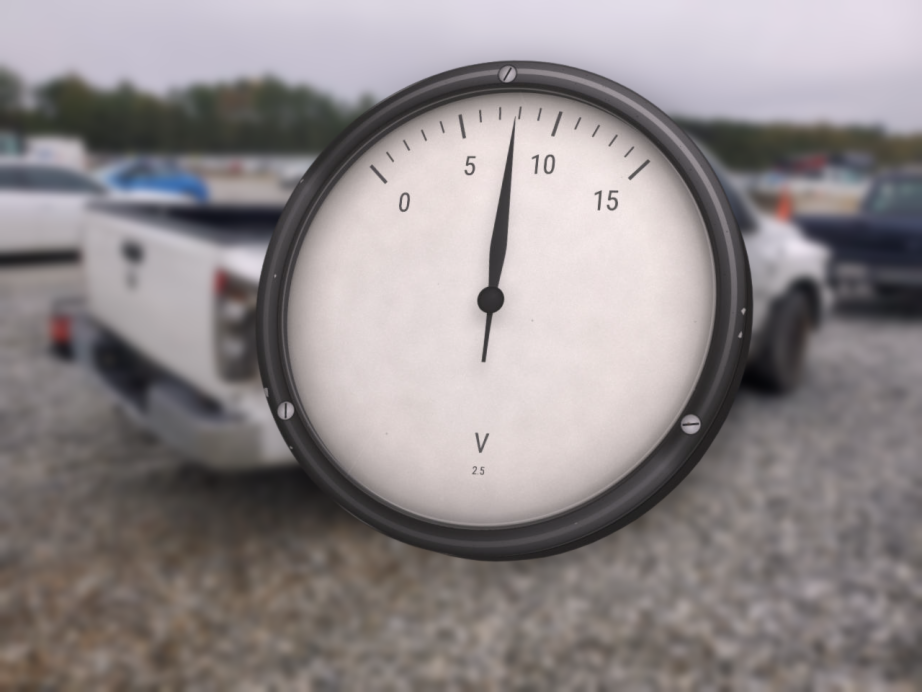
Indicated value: 8 V
